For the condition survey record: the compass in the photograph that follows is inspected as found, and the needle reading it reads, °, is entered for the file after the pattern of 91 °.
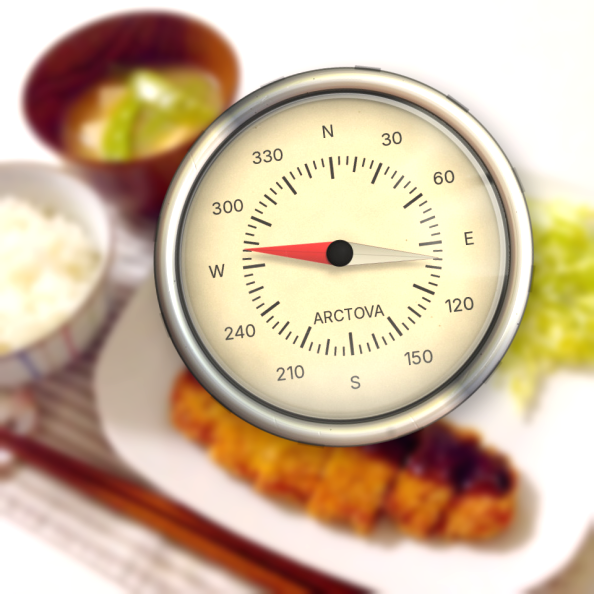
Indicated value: 280 °
